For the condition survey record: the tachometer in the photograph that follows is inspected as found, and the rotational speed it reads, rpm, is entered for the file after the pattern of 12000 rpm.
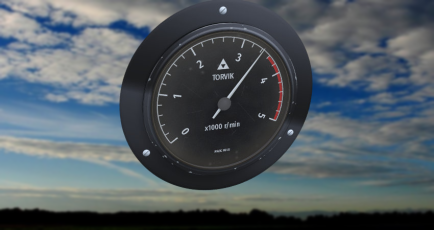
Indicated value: 3400 rpm
